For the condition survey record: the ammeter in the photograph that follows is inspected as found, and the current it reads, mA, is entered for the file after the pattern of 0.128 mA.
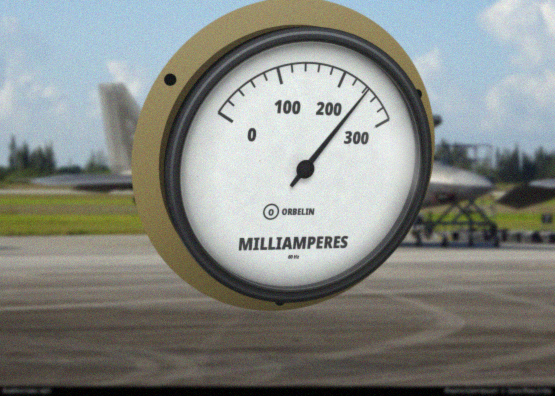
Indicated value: 240 mA
